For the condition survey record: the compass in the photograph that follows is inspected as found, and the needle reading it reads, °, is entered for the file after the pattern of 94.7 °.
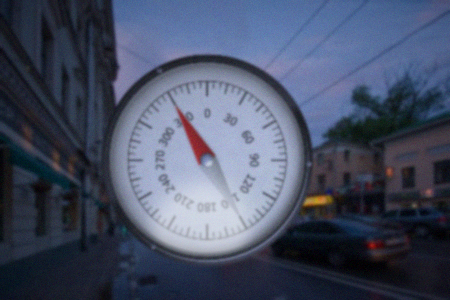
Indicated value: 330 °
